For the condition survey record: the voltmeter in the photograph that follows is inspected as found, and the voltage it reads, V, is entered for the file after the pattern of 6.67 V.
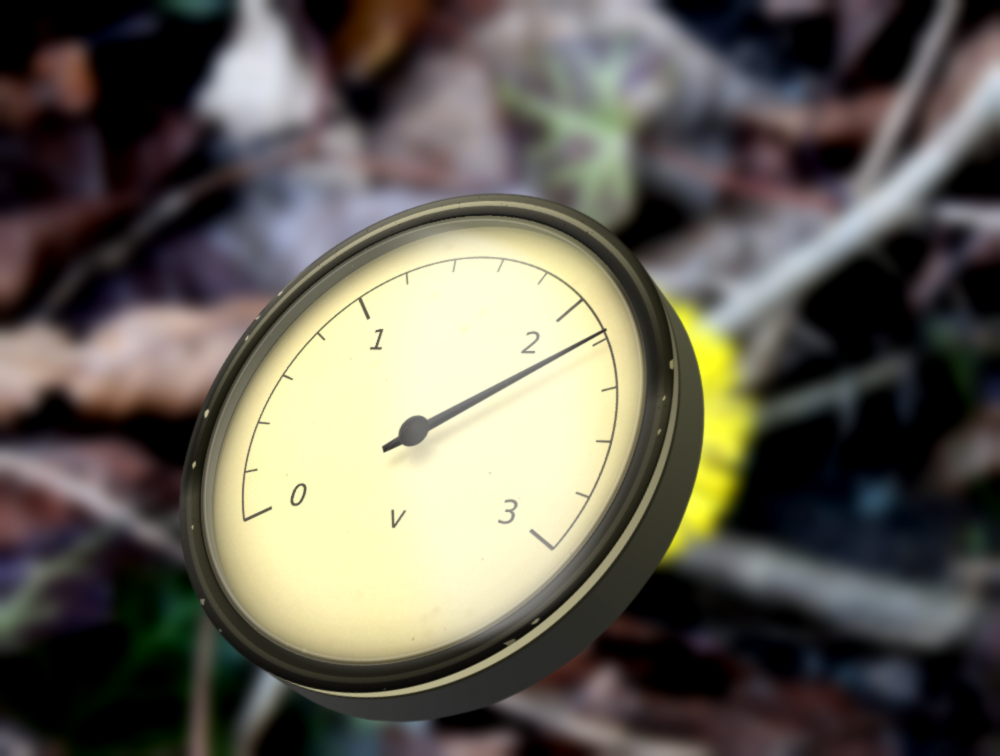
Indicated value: 2.2 V
